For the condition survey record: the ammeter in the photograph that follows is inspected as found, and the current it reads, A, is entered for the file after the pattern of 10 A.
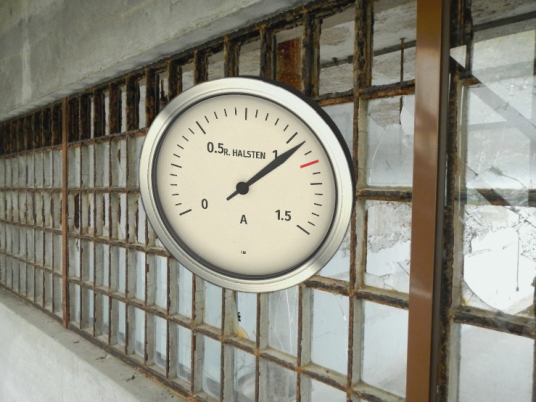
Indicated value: 1.05 A
